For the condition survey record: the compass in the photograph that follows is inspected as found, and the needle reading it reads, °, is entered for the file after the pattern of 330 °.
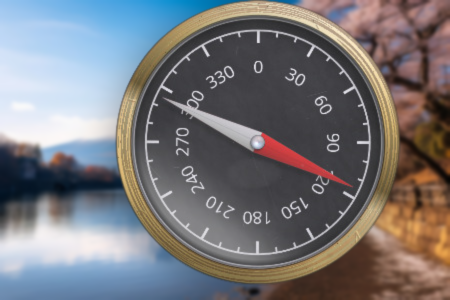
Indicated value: 115 °
